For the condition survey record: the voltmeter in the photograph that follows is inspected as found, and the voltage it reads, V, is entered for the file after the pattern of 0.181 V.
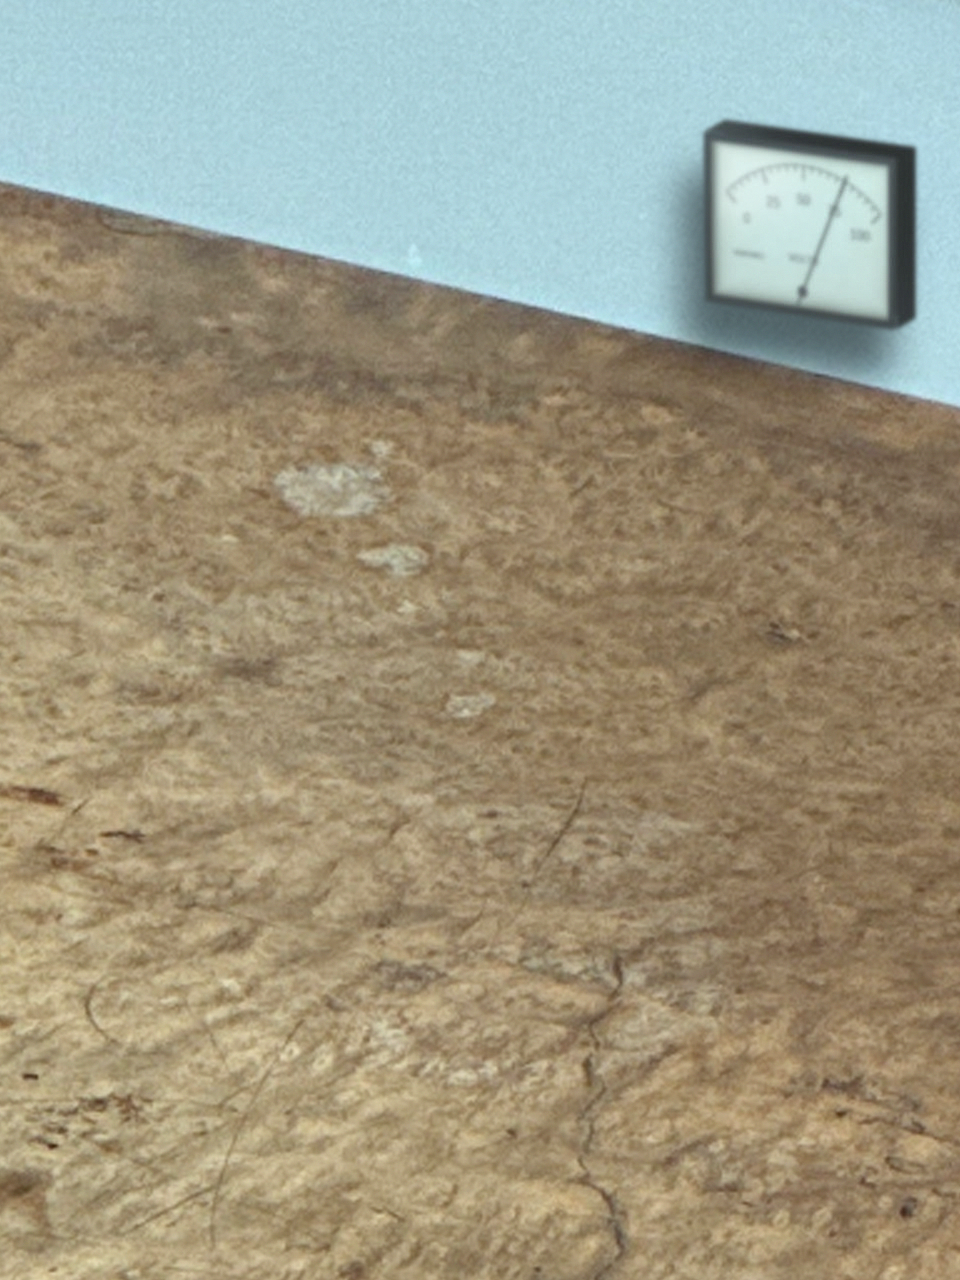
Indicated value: 75 V
